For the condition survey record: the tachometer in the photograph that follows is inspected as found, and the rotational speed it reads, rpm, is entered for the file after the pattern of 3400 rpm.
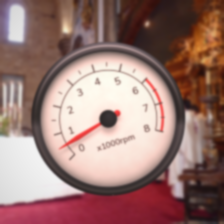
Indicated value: 500 rpm
